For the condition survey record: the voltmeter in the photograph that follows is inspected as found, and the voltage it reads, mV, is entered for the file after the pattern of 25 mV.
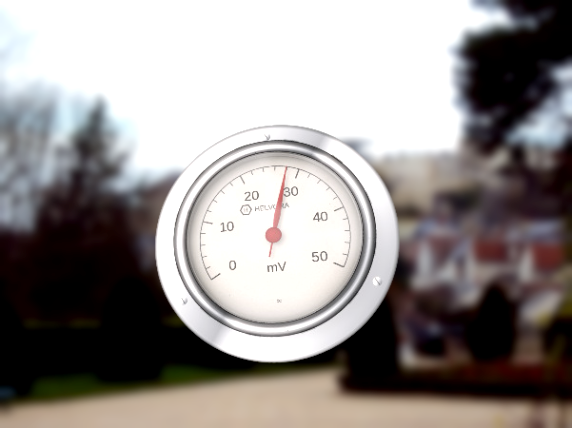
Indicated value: 28 mV
